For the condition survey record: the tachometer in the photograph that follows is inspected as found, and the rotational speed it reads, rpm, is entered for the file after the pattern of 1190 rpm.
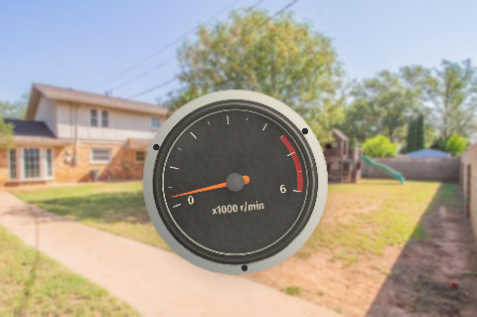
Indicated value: 250 rpm
